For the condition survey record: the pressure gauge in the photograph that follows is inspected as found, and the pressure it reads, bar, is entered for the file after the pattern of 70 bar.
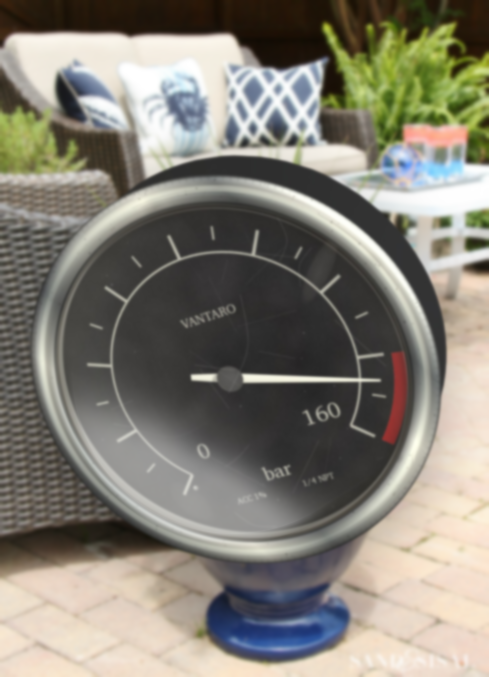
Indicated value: 145 bar
